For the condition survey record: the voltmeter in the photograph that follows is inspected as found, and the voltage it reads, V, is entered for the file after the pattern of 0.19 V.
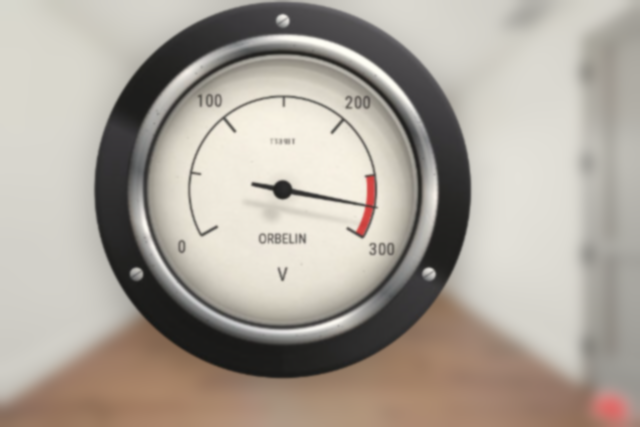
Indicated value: 275 V
